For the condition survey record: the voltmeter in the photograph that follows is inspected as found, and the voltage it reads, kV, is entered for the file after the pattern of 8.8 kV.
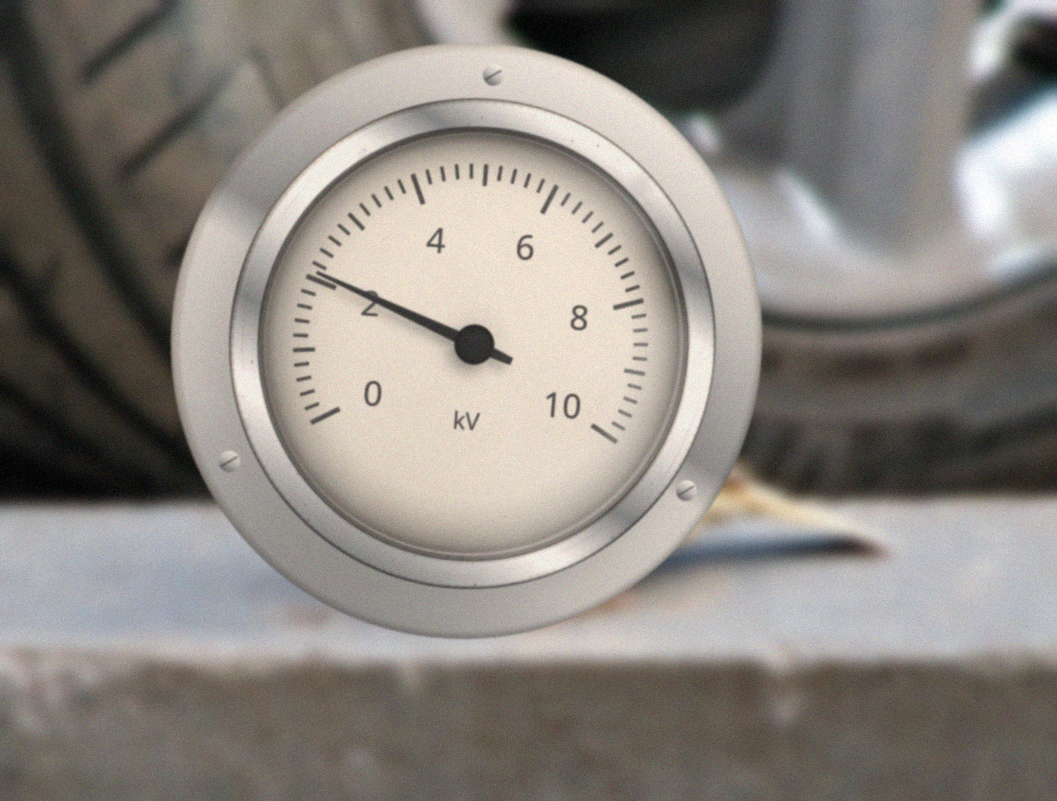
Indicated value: 2.1 kV
